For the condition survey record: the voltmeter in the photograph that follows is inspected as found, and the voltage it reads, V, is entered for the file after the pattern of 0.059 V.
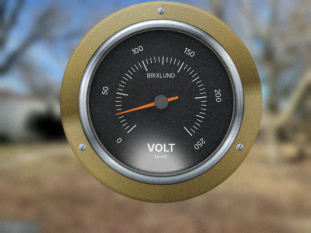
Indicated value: 25 V
